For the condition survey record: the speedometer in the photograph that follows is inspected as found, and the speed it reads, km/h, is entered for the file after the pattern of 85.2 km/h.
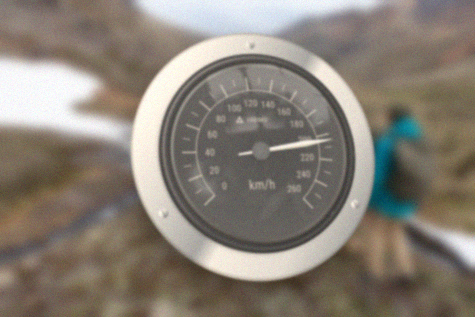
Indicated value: 205 km/h
